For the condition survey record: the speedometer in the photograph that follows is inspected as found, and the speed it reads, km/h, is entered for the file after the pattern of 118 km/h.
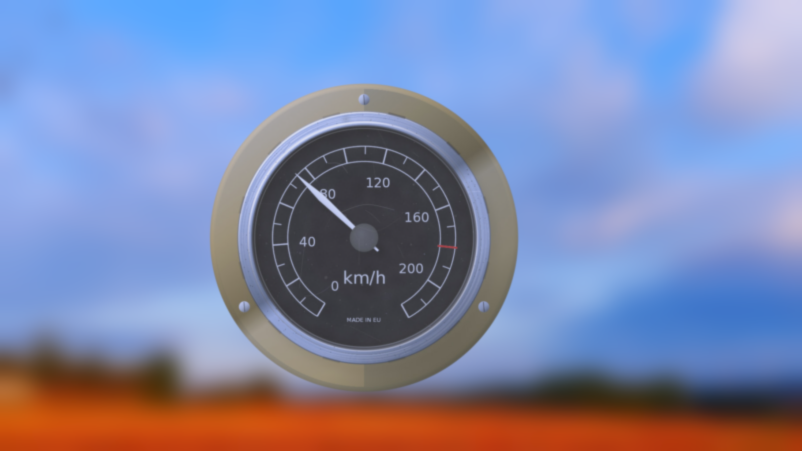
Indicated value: 75 km/h
